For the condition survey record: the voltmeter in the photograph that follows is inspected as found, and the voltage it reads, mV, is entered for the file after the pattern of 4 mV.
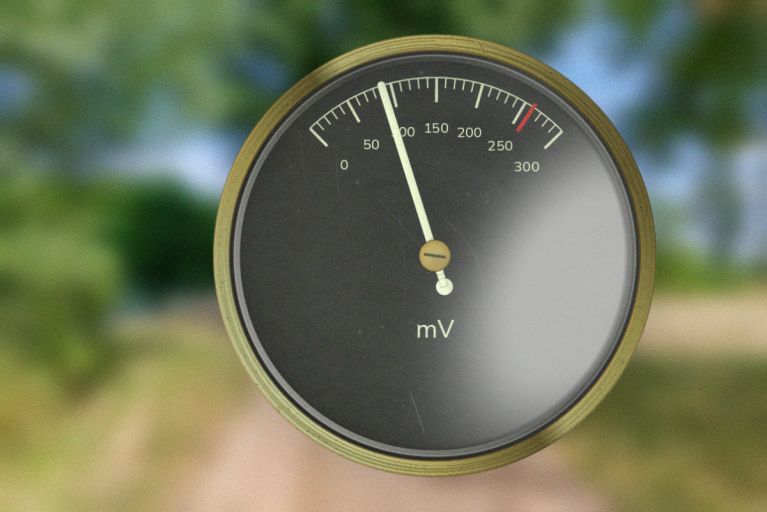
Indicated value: 90 mV
